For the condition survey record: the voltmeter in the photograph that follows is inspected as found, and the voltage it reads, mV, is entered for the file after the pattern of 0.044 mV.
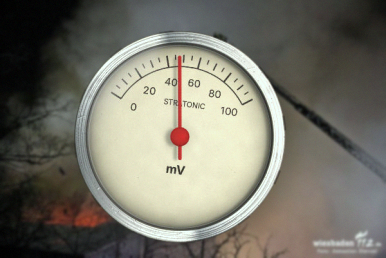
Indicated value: 47.5 mV
